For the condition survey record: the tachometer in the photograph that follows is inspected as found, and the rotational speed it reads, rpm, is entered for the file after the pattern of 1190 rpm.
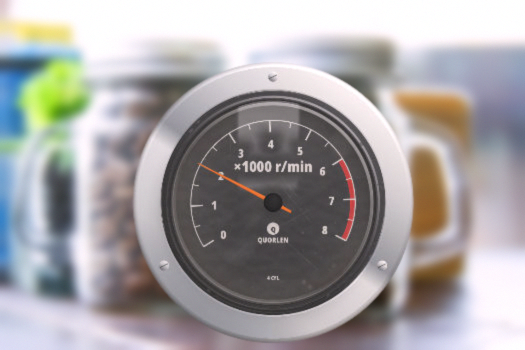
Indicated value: 2000 rpm
